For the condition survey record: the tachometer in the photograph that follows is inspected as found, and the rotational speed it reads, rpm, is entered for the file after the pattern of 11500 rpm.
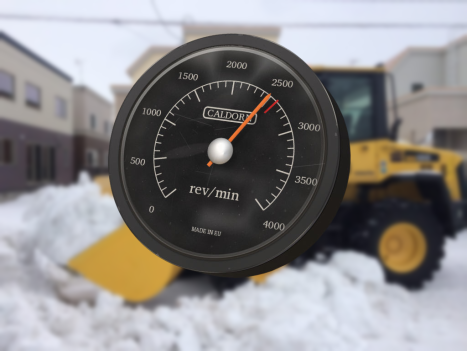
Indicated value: 2500 rpm
